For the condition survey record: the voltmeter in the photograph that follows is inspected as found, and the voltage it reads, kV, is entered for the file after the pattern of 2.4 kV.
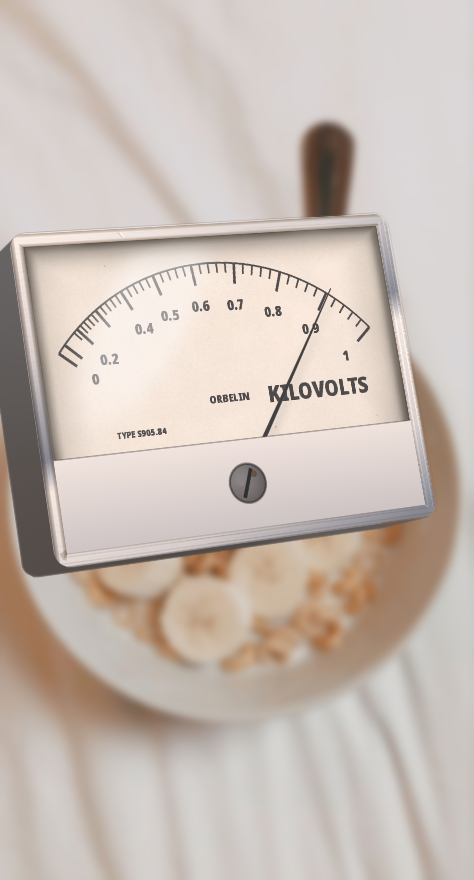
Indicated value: 0.9 kV
